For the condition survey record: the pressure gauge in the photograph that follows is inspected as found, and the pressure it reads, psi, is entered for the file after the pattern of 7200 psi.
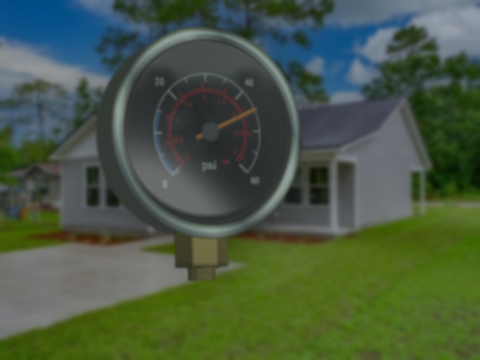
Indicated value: 45 psi
